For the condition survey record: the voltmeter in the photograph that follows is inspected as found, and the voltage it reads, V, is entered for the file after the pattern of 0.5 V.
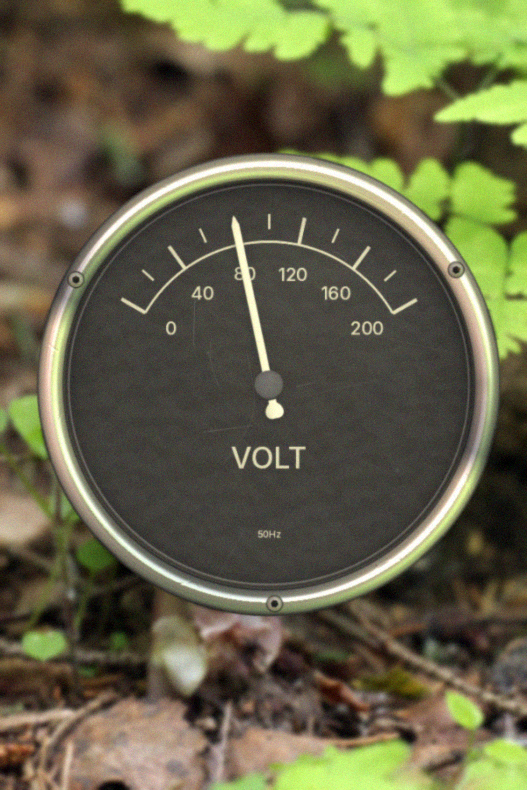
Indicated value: 80 V
